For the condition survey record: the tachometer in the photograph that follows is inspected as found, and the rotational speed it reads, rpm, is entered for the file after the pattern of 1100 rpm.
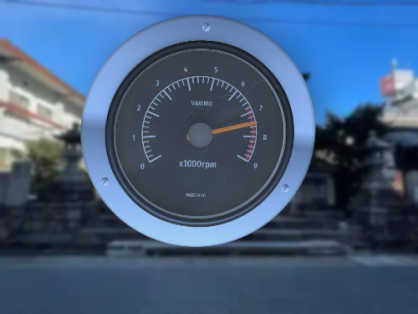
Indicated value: 7400 rpm
